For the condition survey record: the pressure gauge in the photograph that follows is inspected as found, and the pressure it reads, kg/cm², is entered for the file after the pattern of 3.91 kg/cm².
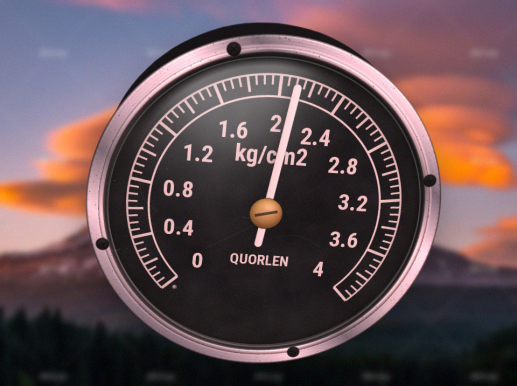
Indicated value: 2.1 kg/cm²
